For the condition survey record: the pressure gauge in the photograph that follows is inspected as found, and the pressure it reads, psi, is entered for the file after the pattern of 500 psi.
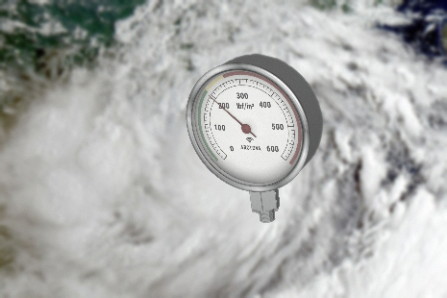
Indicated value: 200 psi
